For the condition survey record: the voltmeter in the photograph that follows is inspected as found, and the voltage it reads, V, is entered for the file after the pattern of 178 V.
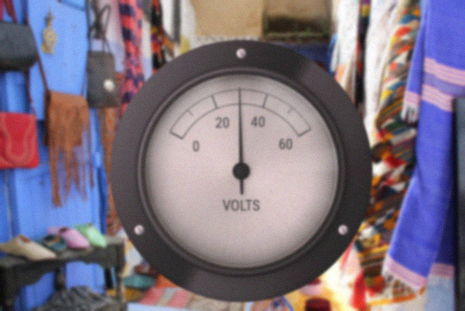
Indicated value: 30 V
